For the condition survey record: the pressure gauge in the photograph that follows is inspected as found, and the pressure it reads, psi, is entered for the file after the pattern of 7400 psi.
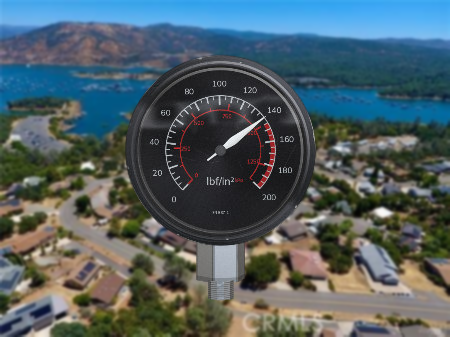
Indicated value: 140 psi
